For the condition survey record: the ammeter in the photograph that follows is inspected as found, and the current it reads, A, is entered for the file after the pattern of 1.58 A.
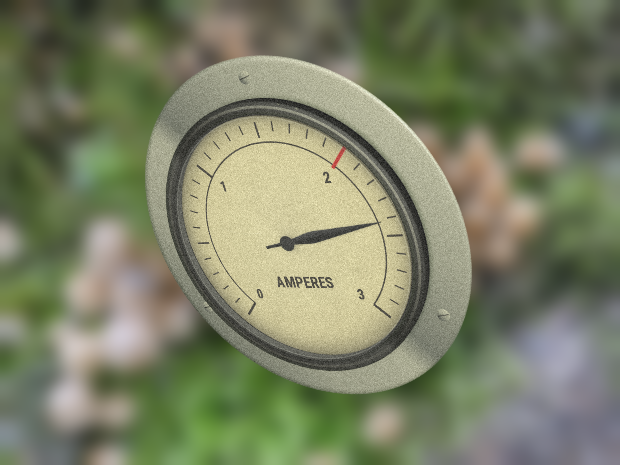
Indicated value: 2.4 A
